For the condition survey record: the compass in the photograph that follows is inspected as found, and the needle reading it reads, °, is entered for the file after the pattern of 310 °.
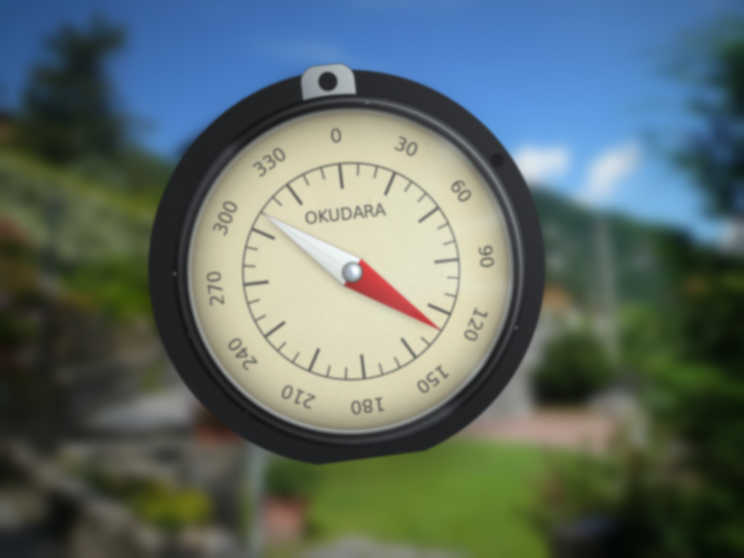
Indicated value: 130 °
